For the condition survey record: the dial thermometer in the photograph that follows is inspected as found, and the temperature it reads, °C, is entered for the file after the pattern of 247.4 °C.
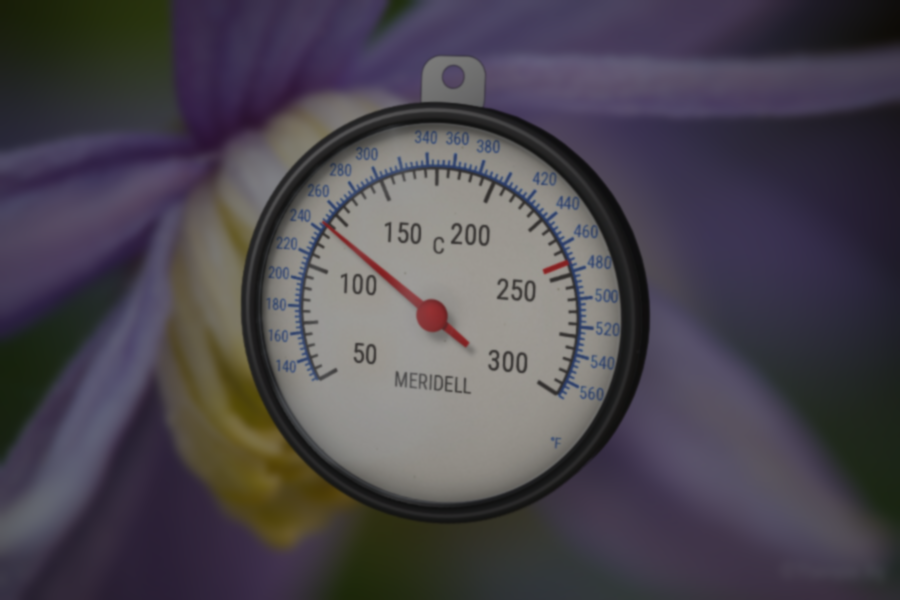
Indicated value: 120 °C
